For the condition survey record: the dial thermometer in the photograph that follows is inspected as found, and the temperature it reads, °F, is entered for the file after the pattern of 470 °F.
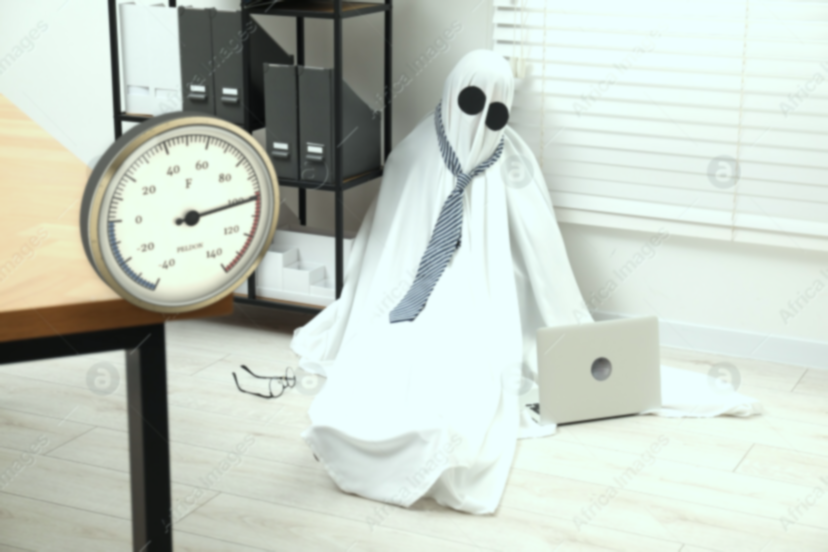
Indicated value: 100 °F
